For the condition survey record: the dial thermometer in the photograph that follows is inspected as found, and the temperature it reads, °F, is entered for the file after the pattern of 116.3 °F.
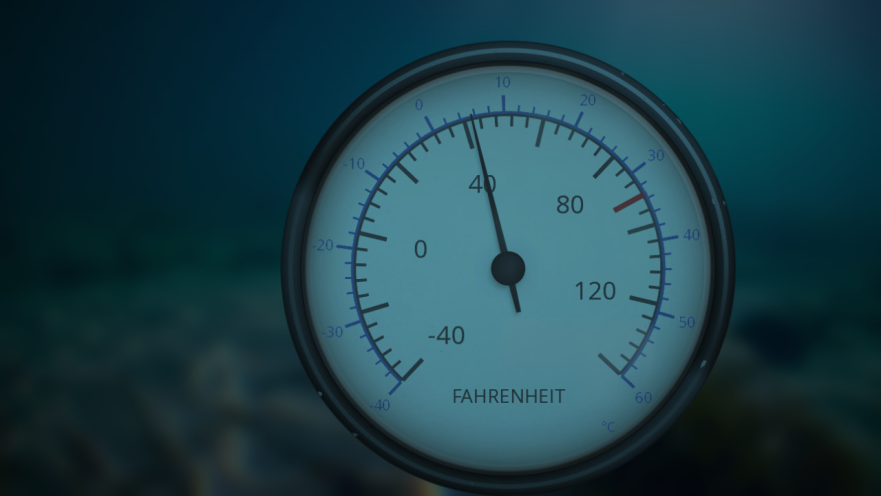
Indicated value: 42 °F
